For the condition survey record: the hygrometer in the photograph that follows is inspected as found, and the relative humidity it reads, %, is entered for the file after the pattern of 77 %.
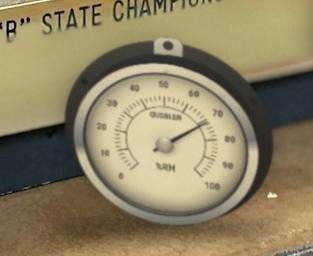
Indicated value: 70 %
